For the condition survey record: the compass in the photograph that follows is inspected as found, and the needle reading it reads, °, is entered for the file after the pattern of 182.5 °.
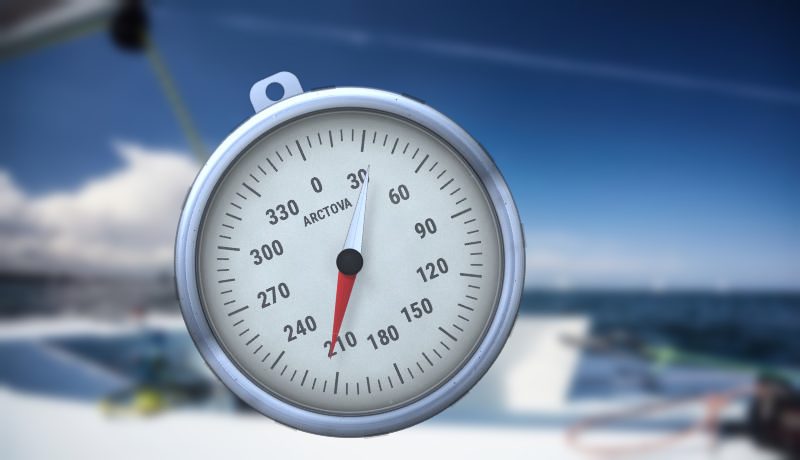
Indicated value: 215 °
